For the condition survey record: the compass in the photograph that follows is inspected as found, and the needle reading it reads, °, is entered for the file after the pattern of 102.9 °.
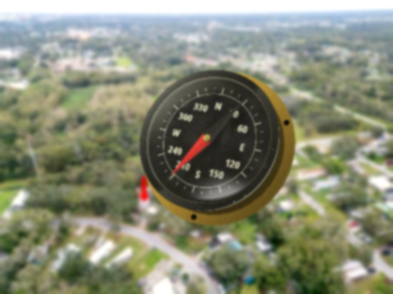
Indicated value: 210 °
